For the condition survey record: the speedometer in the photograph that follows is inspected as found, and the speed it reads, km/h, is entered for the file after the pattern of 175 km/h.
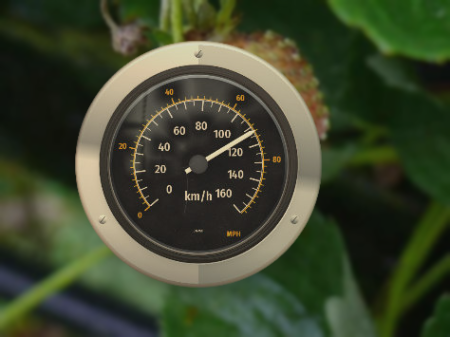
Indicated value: 112.5 km/h
